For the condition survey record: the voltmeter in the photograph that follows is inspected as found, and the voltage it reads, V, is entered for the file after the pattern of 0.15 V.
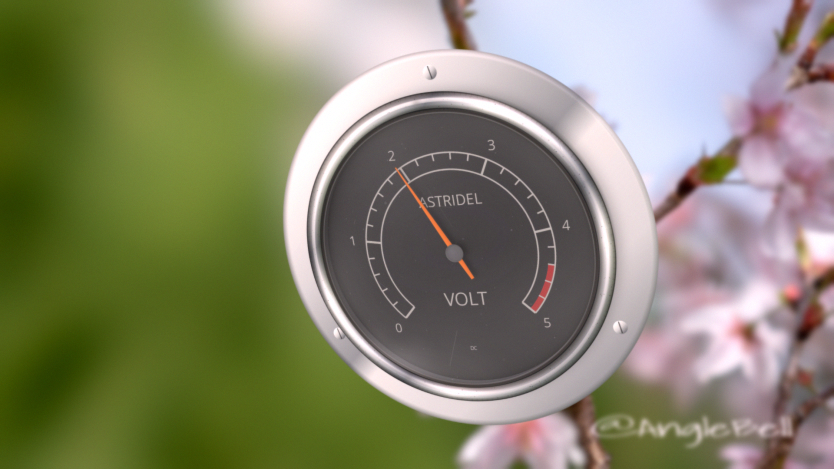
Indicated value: 2 V
